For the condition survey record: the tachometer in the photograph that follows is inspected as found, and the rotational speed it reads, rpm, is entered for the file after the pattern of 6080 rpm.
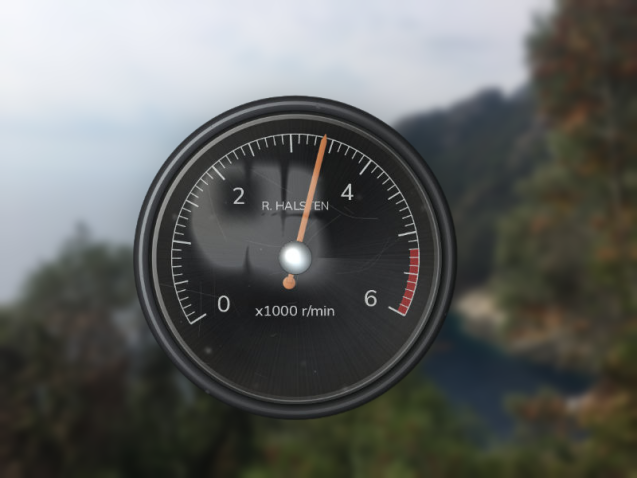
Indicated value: 3400 rpm
